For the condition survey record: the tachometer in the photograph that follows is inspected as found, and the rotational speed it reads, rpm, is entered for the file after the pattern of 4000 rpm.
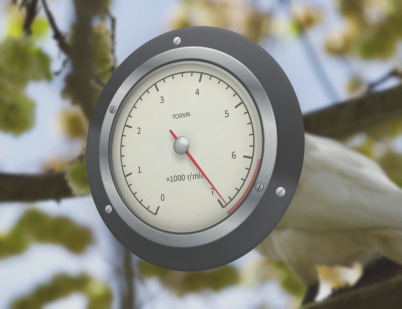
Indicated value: 6900 rpm
